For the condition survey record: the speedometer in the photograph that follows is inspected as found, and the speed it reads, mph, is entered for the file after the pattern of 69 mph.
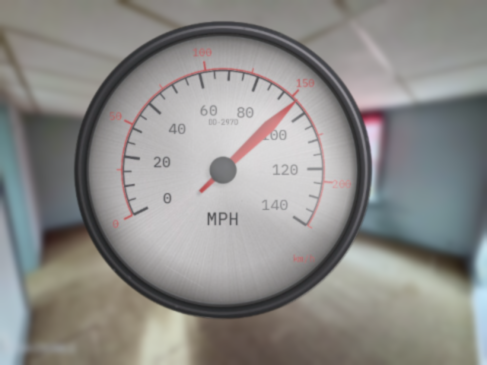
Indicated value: 95 mph
